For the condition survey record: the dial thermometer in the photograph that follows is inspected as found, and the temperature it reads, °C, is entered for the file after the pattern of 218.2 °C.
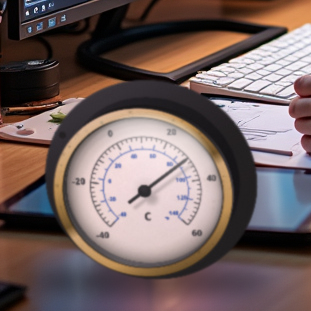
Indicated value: 30 °C
